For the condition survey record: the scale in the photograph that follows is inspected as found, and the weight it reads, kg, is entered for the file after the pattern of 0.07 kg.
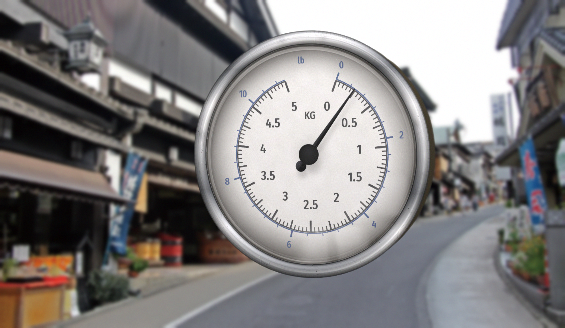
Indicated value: 0.25 kg
